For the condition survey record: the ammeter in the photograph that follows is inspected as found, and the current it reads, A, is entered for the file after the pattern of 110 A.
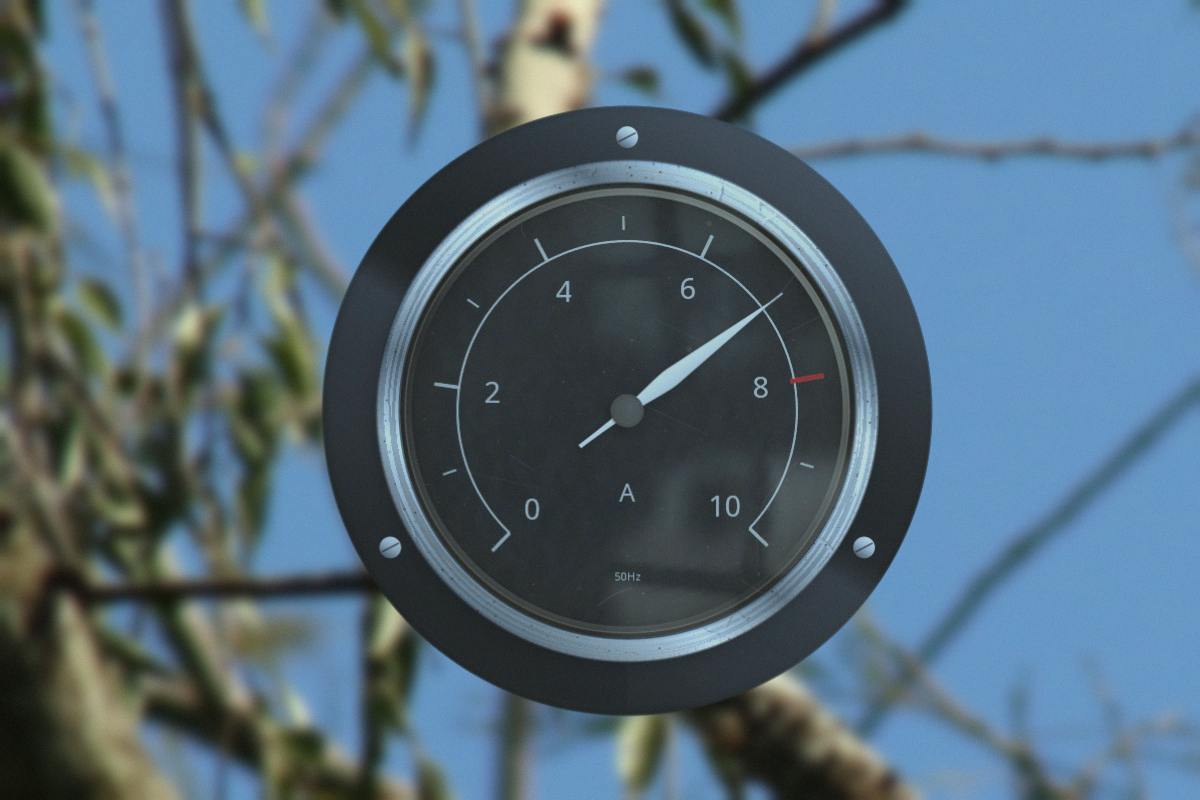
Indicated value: 7 A
